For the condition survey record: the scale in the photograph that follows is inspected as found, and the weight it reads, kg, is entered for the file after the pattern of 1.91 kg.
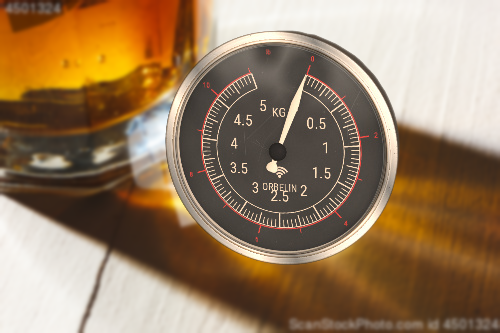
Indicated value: 0 kg
